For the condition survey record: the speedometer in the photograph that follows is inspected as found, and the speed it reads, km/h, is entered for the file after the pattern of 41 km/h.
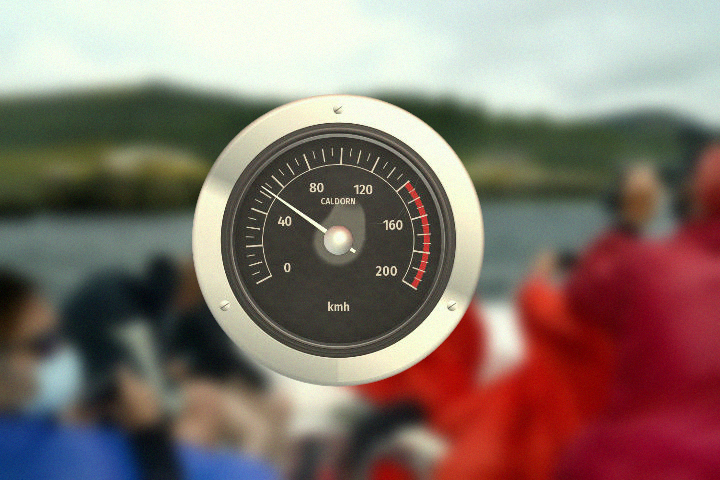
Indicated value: 52.5 km/h
